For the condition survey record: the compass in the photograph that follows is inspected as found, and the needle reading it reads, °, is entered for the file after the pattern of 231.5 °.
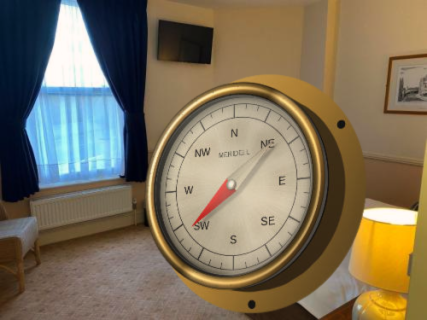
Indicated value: 230 °
